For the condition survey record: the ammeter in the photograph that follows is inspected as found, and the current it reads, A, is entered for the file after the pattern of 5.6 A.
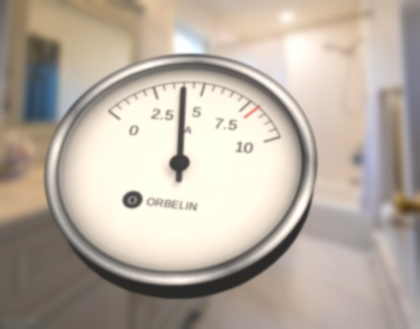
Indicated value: 4 A
